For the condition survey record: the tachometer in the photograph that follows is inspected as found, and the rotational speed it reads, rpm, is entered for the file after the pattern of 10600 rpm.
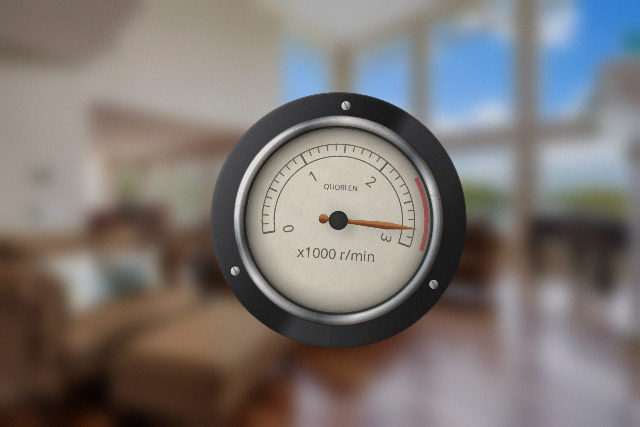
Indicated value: 2800 rpm
